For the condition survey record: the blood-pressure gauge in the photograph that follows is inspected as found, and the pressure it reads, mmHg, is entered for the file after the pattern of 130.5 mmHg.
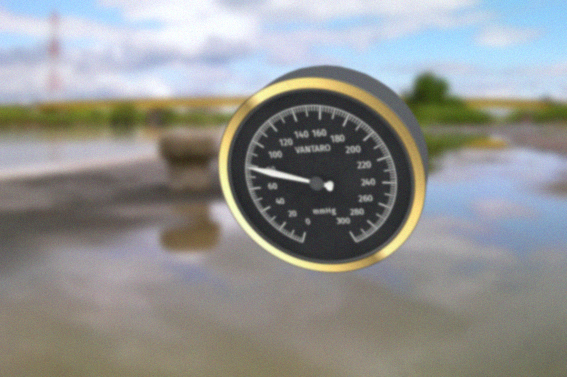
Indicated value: 80 mmHg
